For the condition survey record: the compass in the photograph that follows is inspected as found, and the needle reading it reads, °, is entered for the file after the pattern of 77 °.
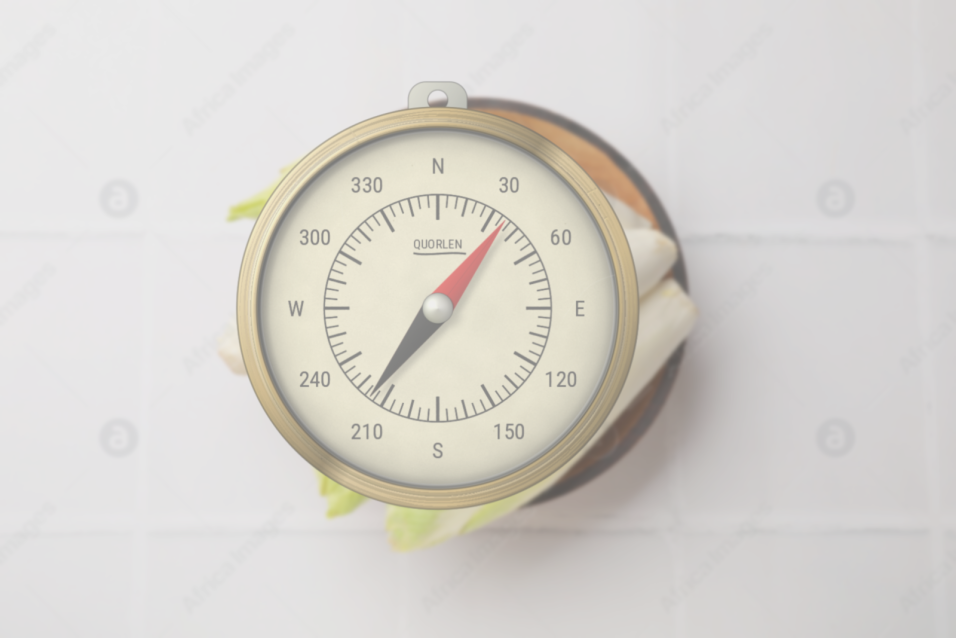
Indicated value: 37.5 °
